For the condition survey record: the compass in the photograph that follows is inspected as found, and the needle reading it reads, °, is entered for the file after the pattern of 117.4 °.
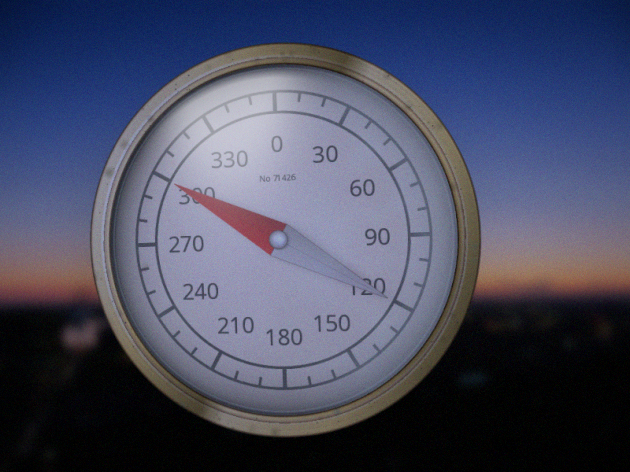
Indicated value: 300 °
